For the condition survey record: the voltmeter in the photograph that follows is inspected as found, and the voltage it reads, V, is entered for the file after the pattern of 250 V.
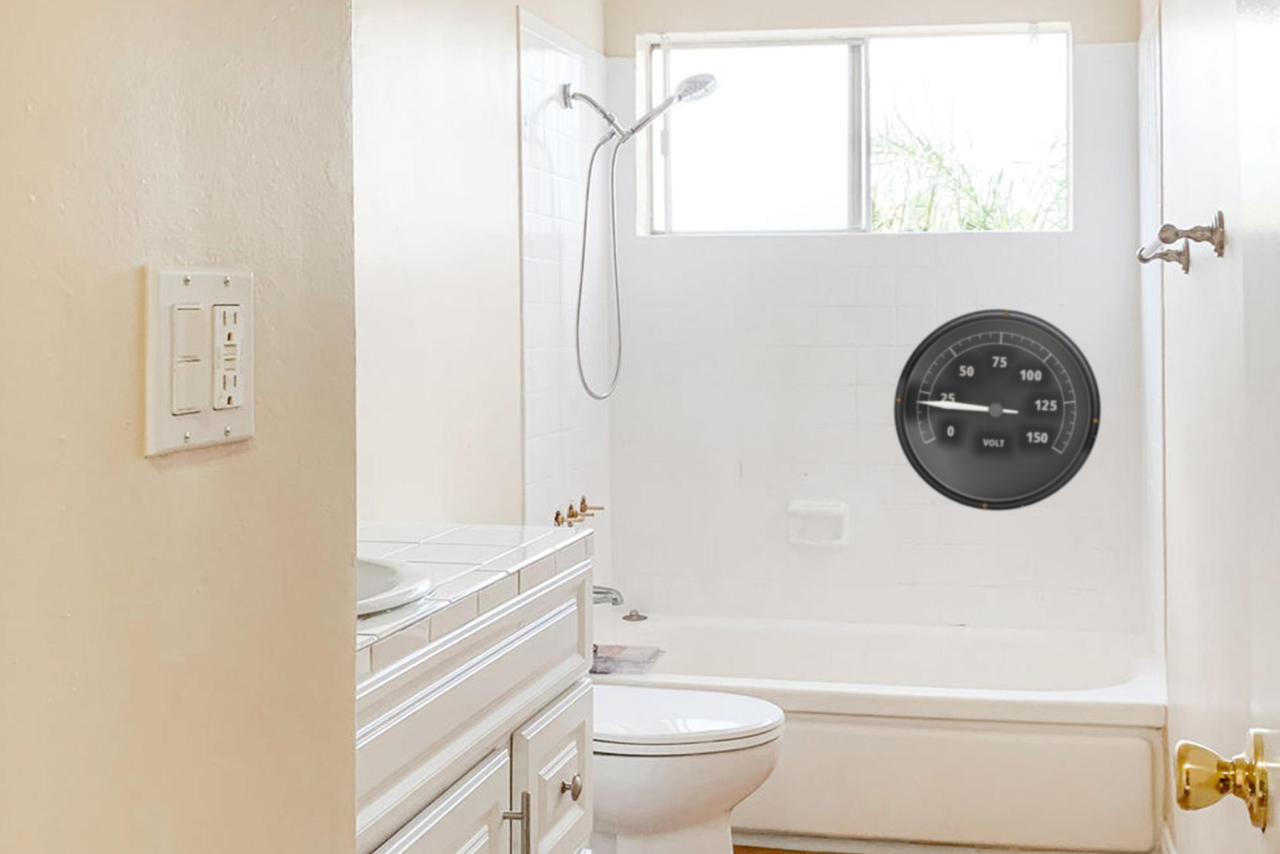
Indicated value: 20 V
